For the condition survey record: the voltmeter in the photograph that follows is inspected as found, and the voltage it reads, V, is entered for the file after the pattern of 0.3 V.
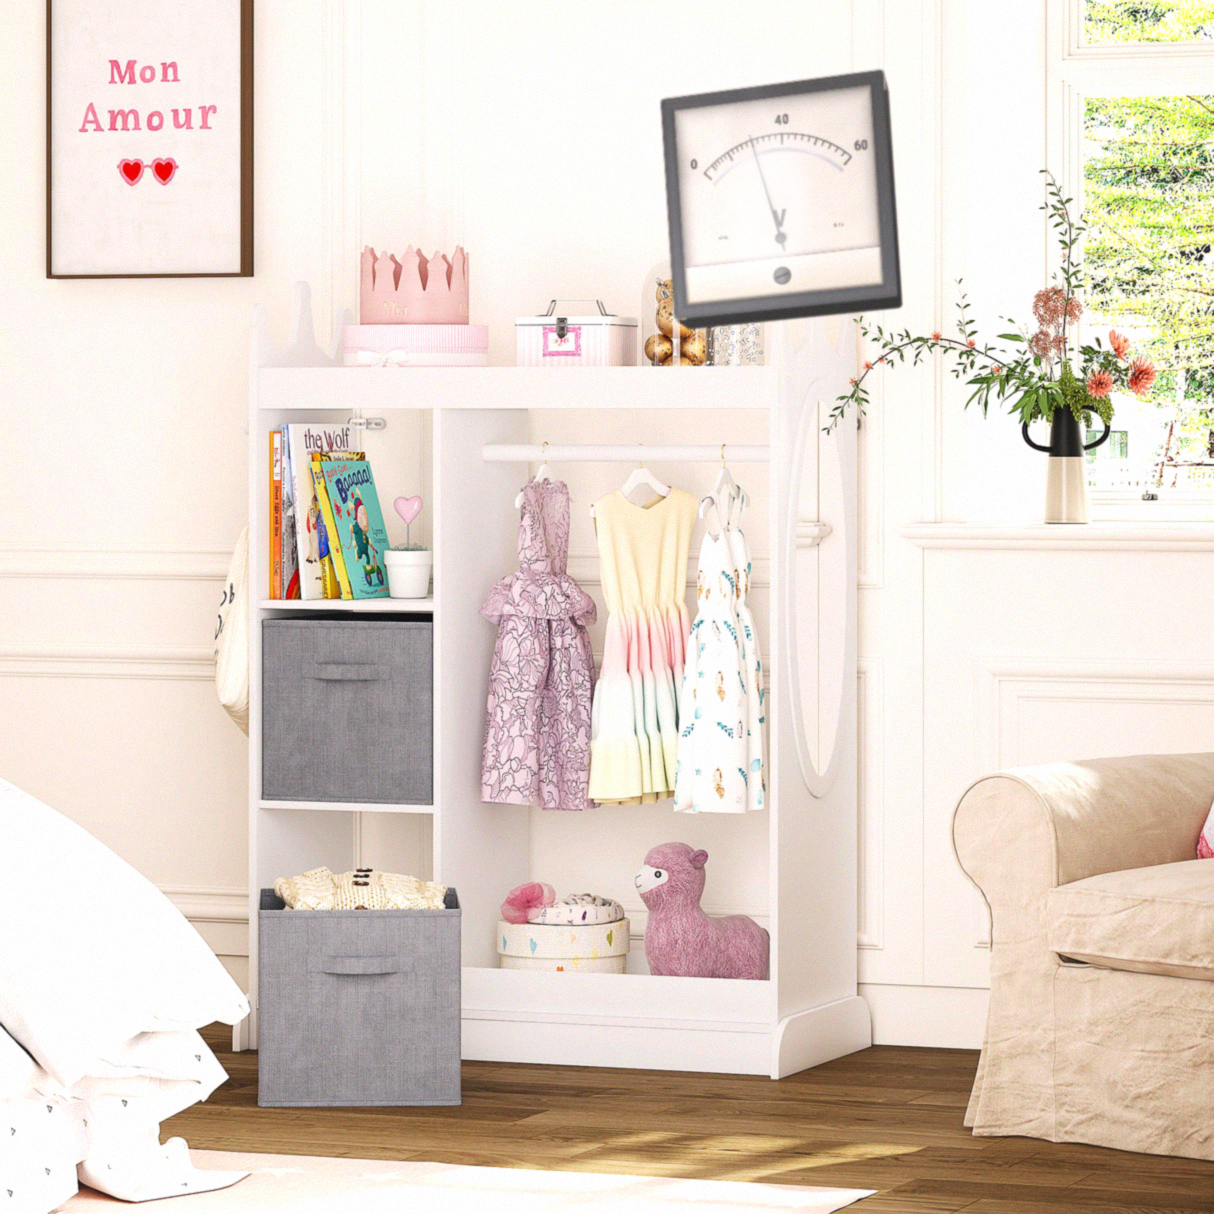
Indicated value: 30 V
